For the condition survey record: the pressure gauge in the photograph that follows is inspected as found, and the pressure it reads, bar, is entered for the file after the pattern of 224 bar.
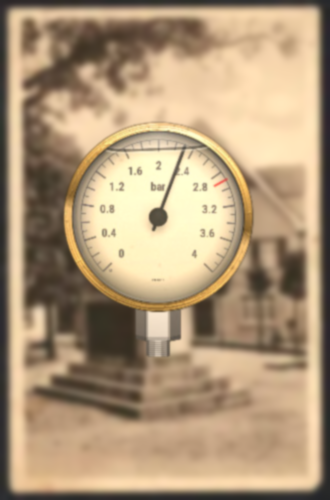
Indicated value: 2.3 bar
